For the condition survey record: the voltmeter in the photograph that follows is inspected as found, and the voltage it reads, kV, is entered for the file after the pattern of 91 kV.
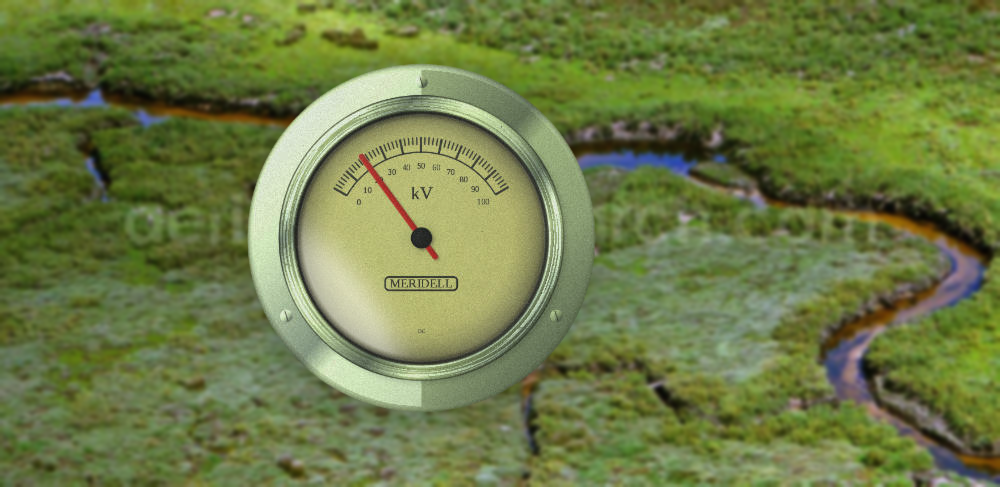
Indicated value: 20 kV
